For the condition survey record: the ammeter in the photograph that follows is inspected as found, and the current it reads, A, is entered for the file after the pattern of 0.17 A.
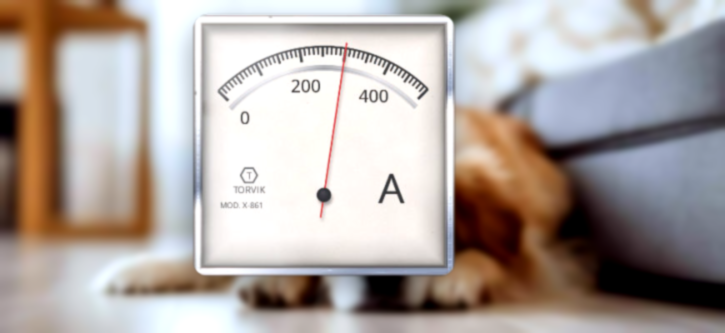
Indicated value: 300 A
